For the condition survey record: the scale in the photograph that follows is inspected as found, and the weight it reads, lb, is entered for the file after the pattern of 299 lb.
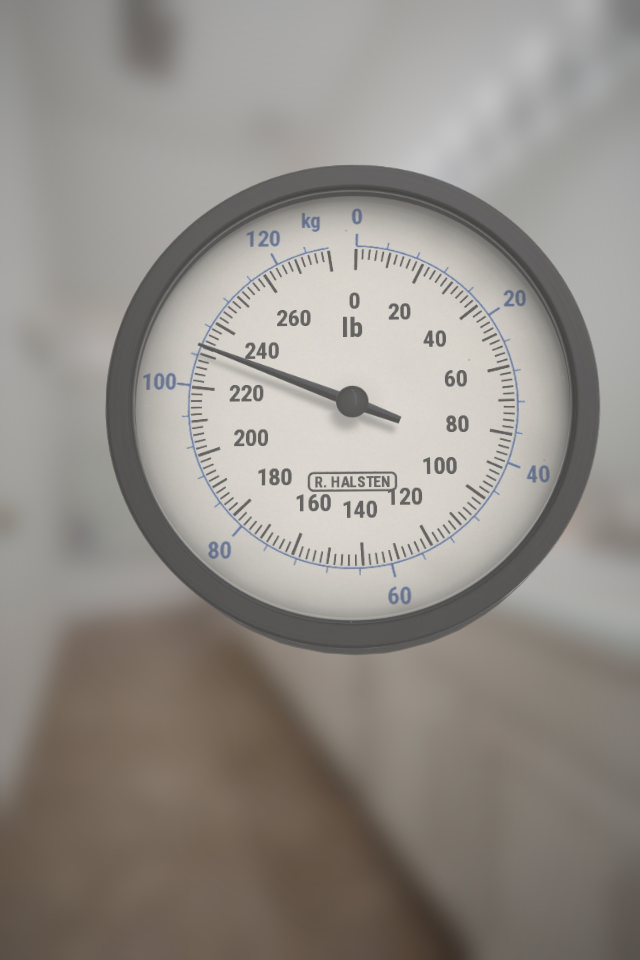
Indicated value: 232 lb
